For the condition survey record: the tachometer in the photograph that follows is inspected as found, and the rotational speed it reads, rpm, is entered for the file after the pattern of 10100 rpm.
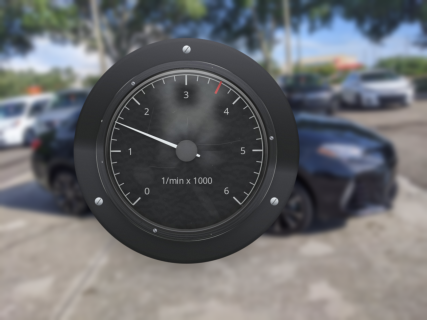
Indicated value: 1500 rpm
